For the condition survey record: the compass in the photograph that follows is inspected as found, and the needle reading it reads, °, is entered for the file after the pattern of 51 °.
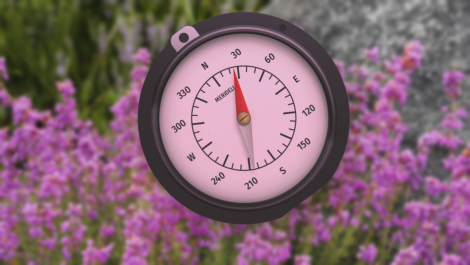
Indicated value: 25 °
